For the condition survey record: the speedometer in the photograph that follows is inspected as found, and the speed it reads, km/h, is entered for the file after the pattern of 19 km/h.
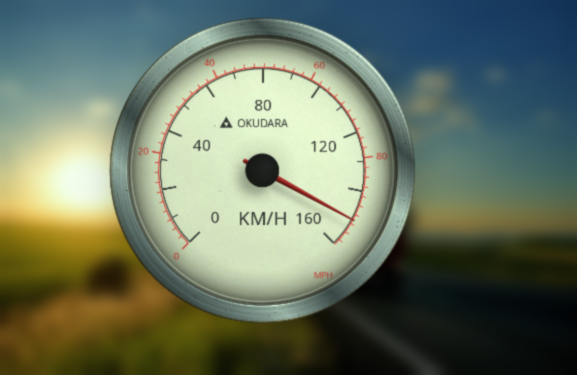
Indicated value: 150 km/h
